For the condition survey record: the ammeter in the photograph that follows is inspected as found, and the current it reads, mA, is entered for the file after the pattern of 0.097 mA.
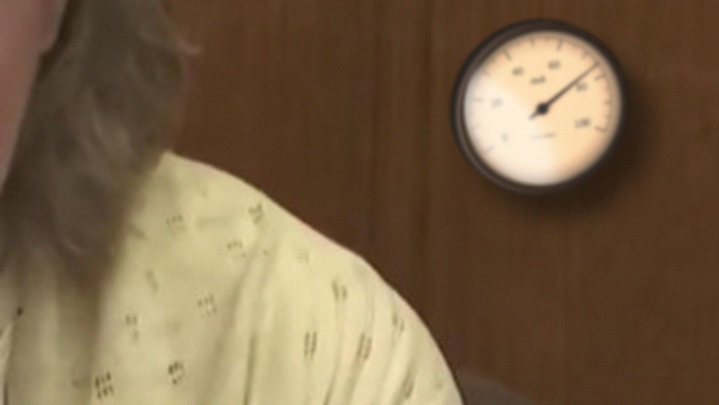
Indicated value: 75 mA
